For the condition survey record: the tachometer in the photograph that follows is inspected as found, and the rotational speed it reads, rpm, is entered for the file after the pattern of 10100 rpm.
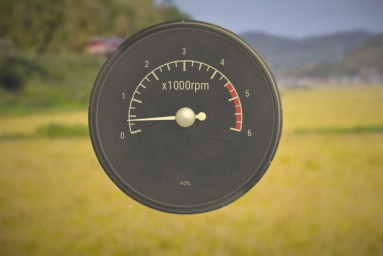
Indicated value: 375 rpm
